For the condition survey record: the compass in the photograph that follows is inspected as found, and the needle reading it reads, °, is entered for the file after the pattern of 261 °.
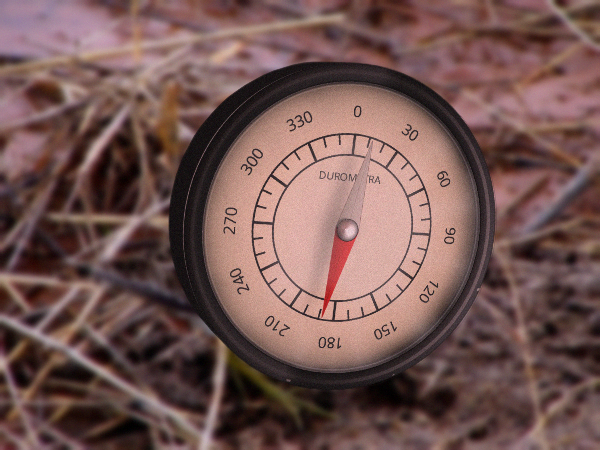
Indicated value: 190 °
